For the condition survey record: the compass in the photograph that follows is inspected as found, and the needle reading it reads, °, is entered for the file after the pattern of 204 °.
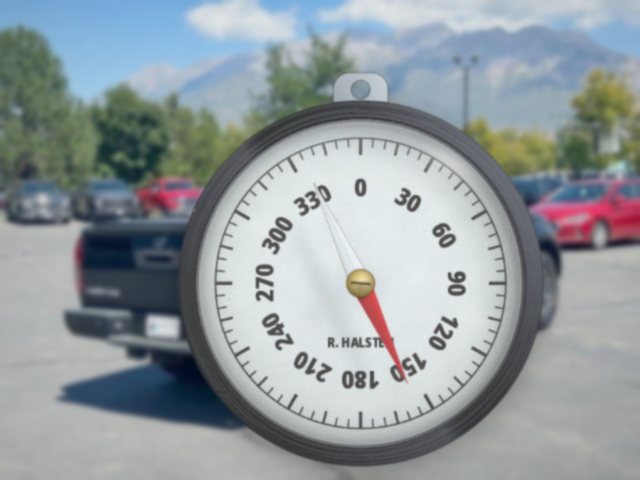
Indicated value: 155 °
